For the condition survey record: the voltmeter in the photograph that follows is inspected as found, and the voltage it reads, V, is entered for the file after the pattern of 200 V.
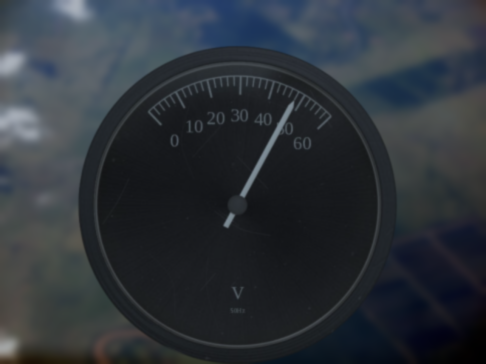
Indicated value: 48 V
